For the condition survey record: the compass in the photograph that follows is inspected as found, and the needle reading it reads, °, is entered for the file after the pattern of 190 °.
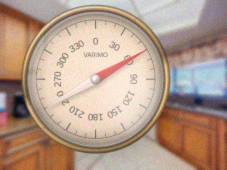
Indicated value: 60 °
